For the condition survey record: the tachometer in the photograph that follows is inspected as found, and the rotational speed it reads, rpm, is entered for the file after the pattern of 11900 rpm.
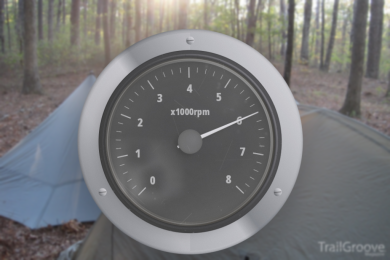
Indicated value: 6000 rpm
